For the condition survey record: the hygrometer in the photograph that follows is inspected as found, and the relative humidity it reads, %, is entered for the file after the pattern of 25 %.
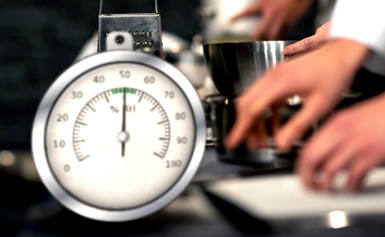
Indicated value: 50 %
